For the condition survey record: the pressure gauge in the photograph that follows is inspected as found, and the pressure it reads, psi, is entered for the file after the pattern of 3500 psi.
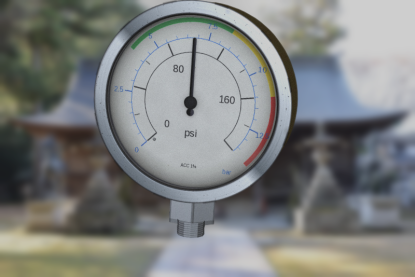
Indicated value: 100 psi
